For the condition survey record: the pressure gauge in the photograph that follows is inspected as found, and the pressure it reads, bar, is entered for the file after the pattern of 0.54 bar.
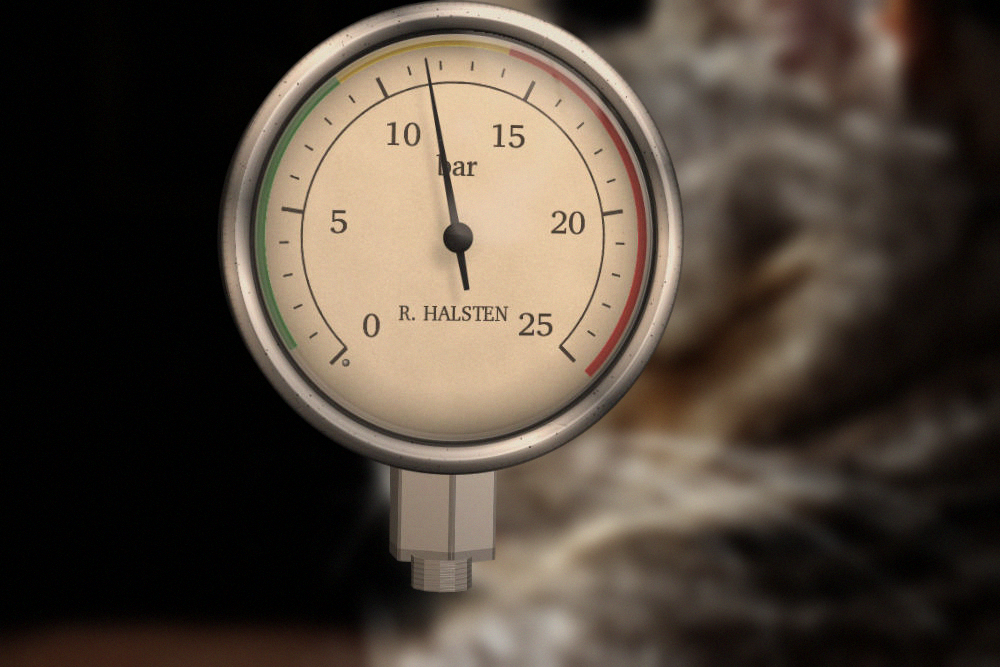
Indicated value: 11.5 bar
